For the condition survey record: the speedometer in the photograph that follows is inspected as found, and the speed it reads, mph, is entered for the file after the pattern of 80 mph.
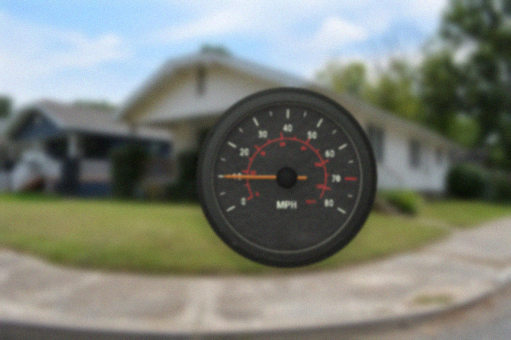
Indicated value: 10 mph
